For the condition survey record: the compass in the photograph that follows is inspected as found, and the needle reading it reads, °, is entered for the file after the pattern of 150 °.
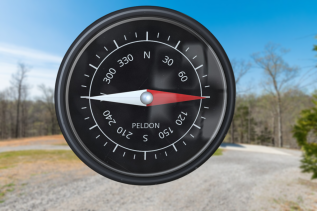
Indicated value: 90 °
